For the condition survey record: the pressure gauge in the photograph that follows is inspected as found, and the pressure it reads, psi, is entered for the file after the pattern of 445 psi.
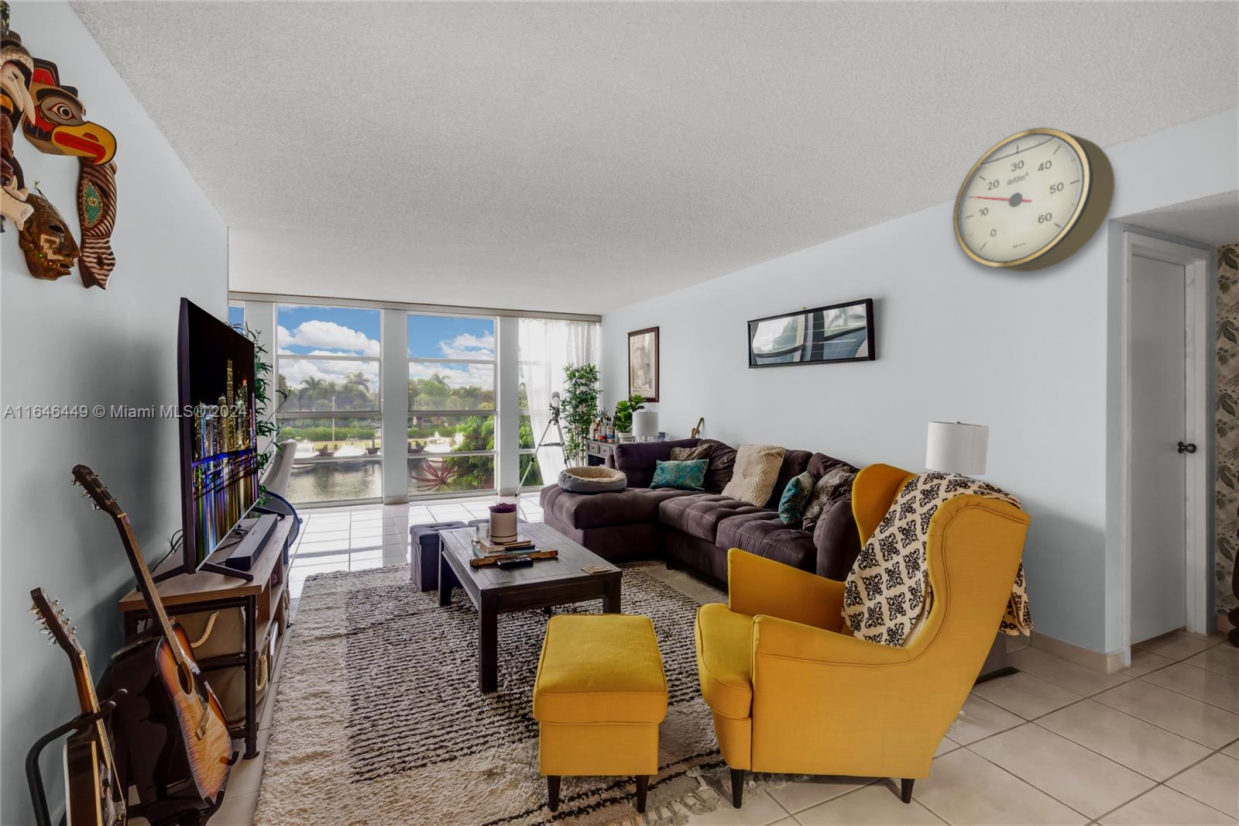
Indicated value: 15 psi
